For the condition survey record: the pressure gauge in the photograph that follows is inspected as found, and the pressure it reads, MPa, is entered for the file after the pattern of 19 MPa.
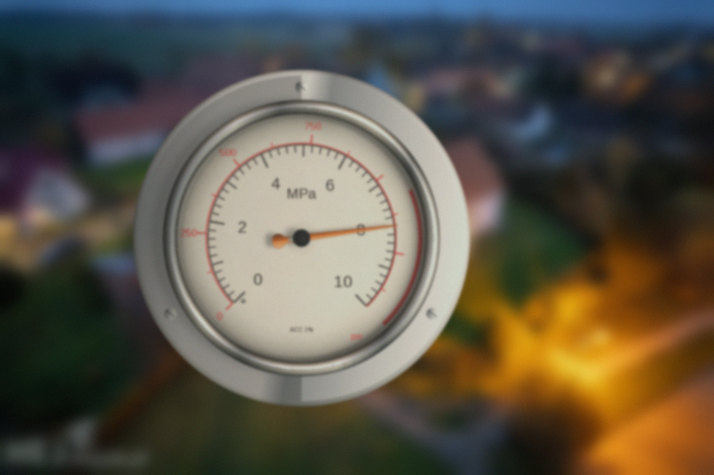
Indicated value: 8 MPa
